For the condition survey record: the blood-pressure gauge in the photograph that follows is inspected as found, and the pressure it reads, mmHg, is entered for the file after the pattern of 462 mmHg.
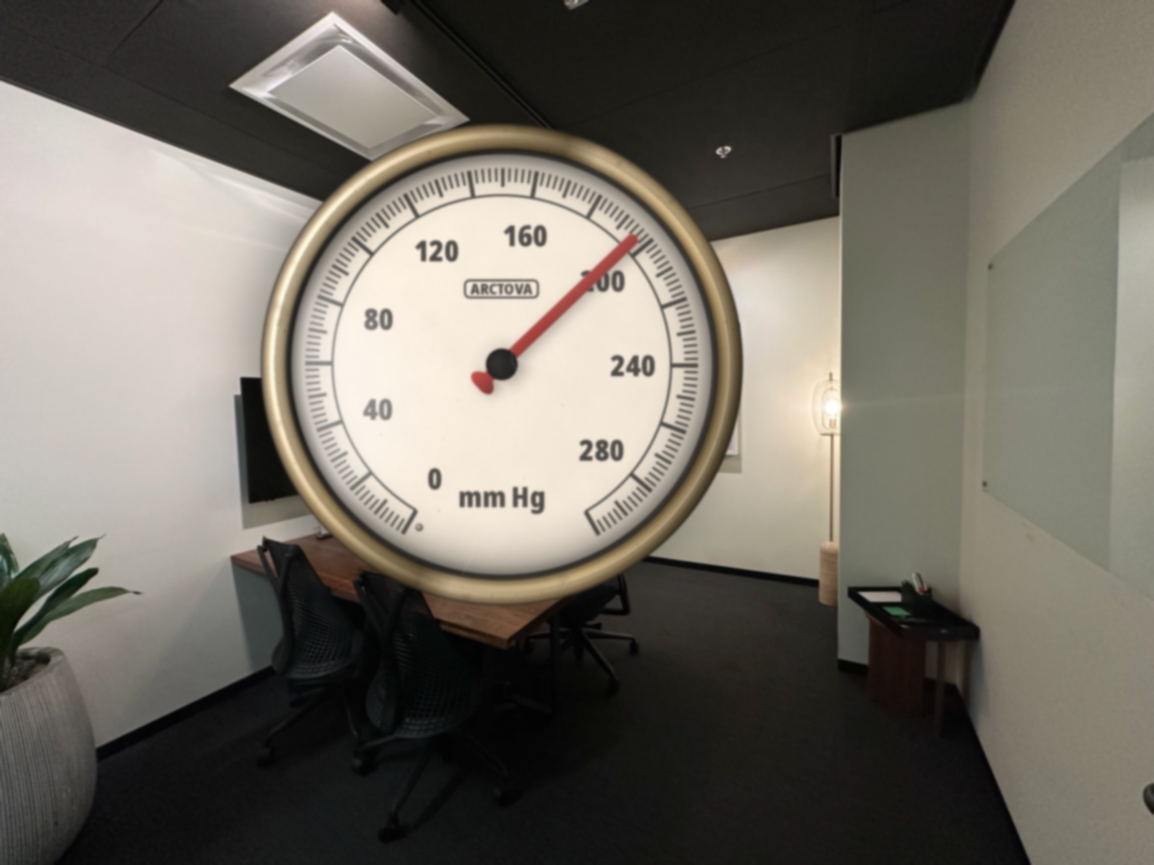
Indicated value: 196 mmHg
